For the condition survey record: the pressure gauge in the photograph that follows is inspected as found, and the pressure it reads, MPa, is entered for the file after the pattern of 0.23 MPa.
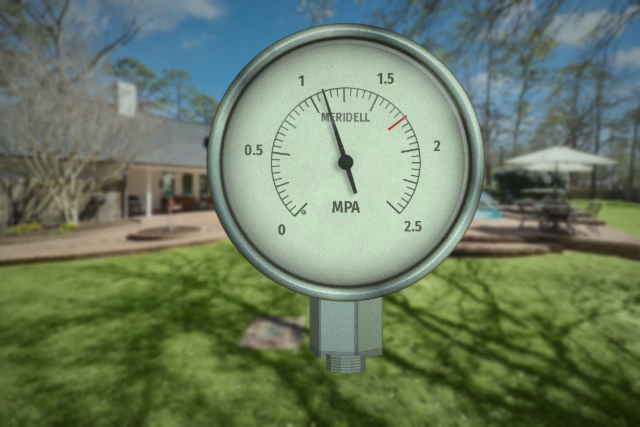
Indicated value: 1.1 MPa
